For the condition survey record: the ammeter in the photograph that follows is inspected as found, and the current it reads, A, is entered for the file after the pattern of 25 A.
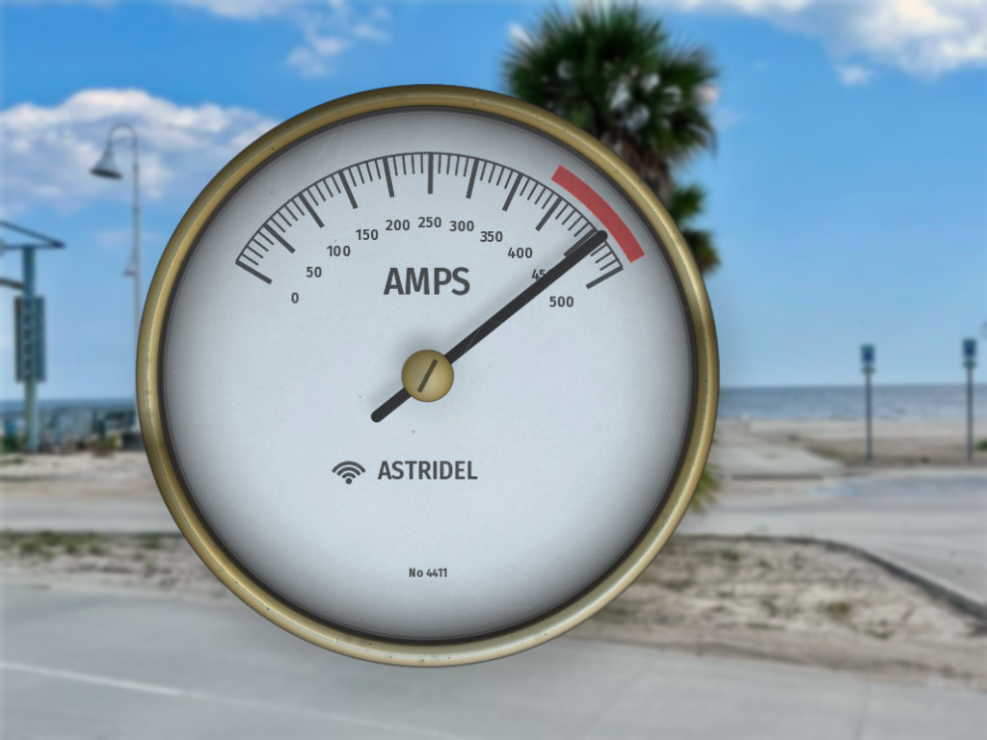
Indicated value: 460 A
